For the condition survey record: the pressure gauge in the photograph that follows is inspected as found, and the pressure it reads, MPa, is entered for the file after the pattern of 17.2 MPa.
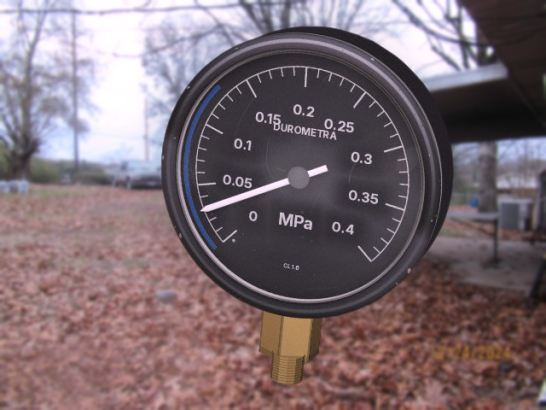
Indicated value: 0.03 MPa
